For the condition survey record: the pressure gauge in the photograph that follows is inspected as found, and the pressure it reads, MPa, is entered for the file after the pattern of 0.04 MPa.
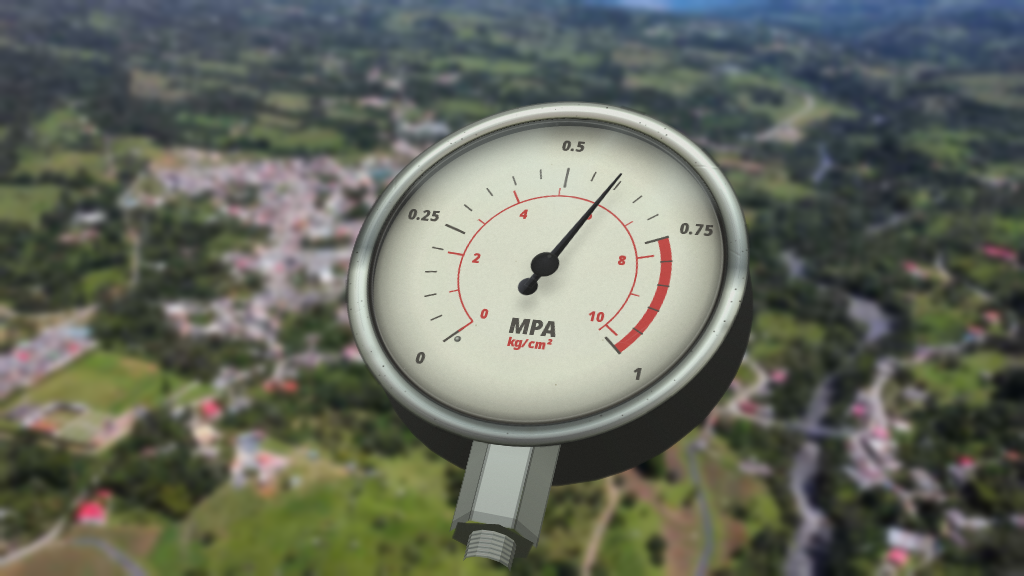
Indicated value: 0.6 MPa
